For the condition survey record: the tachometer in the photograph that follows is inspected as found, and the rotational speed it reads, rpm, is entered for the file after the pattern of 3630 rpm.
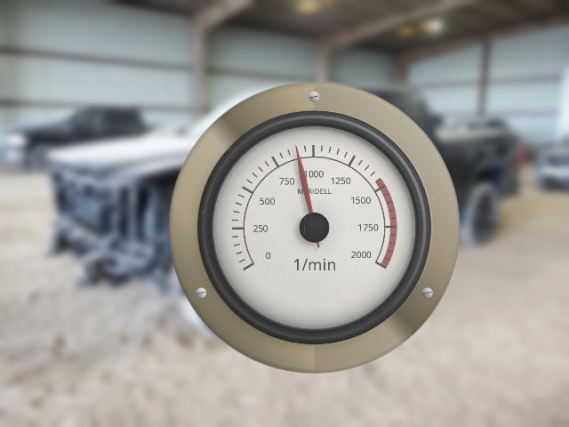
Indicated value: 900 rpm
